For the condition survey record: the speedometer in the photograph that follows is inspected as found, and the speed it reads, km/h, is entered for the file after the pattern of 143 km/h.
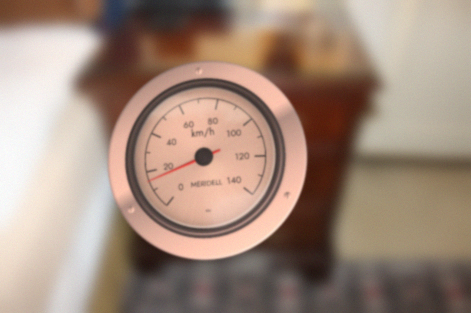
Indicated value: 15 km/h
